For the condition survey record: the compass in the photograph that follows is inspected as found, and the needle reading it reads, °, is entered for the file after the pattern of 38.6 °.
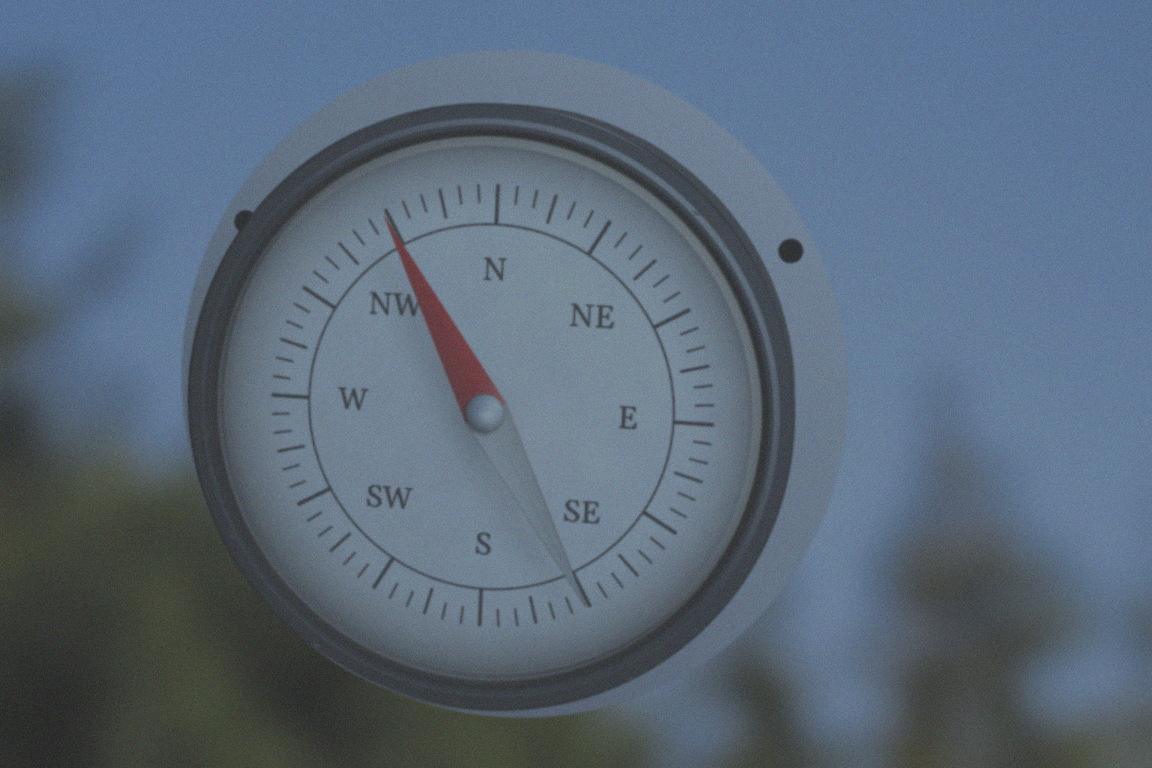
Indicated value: 330 °
